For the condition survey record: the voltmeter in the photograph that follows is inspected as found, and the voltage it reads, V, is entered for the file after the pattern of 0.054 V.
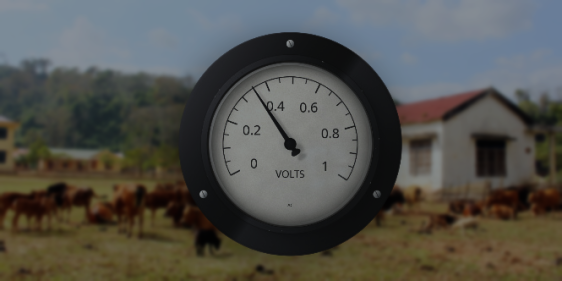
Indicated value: 0.35 V
